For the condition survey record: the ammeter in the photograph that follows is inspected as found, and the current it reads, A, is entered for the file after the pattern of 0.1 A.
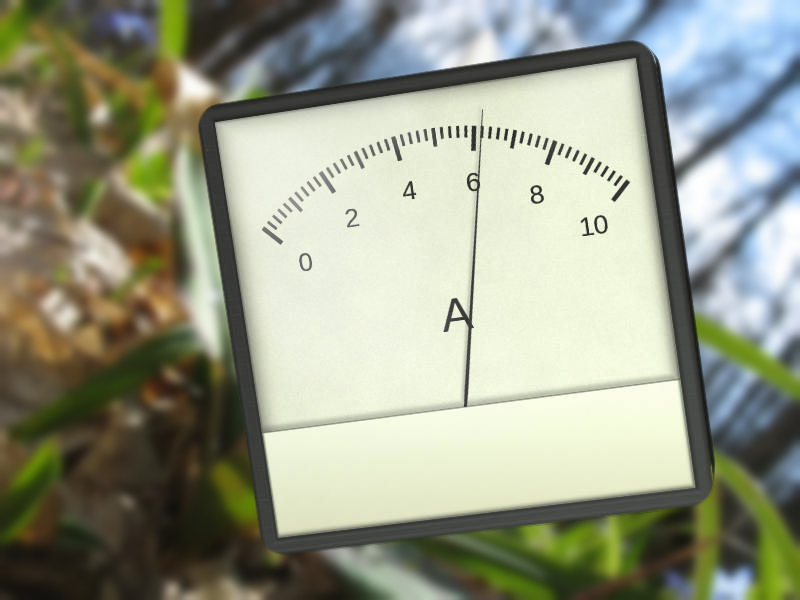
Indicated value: 6.2 A
